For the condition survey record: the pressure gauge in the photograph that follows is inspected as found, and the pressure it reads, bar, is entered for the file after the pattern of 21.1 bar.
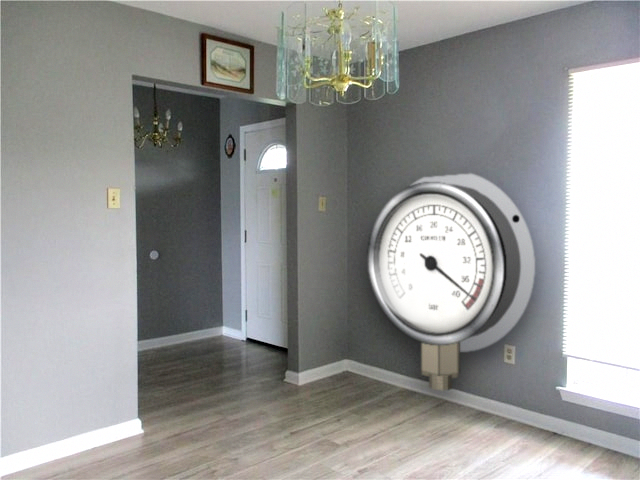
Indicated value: 38 bar
